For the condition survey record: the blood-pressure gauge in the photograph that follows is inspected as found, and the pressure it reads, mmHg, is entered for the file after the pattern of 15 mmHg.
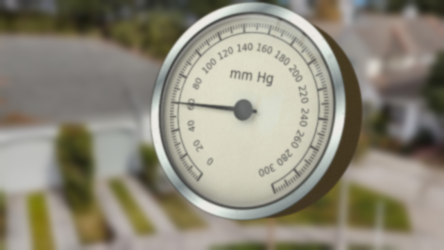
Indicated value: 60 mmHg
